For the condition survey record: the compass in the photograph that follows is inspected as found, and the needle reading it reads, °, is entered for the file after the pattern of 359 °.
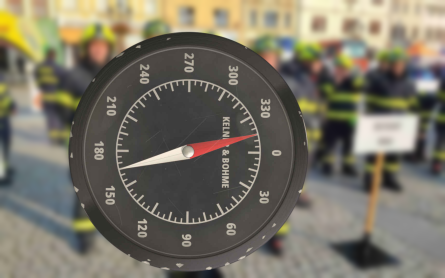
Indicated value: 345 °
